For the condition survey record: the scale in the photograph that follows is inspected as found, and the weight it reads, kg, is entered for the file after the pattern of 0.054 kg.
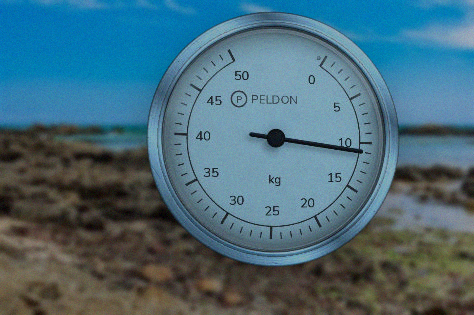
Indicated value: 11 kg
